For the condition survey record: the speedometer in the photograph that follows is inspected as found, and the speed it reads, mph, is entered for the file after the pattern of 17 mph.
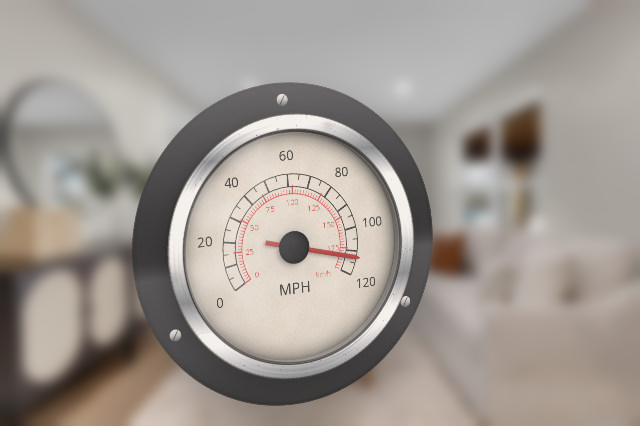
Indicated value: 112.5 mph
